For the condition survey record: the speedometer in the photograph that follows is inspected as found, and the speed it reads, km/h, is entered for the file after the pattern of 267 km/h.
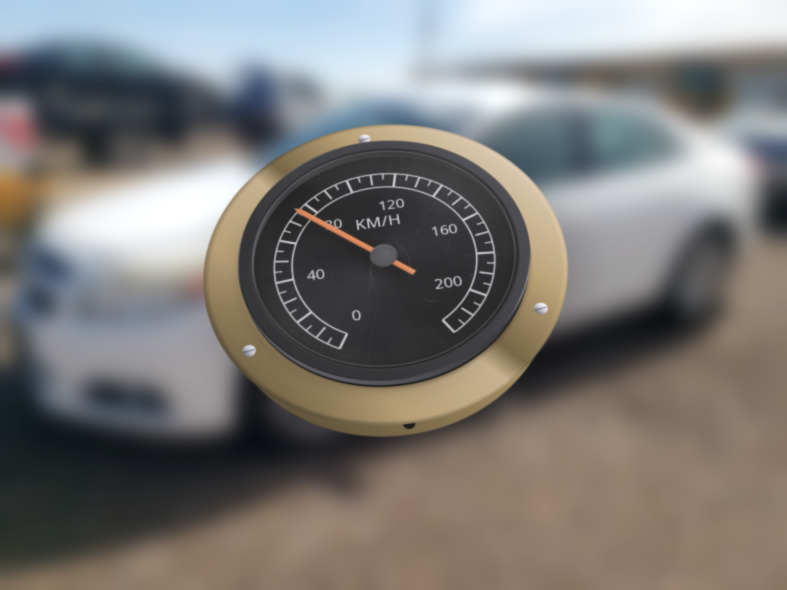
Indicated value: 75 km/h
